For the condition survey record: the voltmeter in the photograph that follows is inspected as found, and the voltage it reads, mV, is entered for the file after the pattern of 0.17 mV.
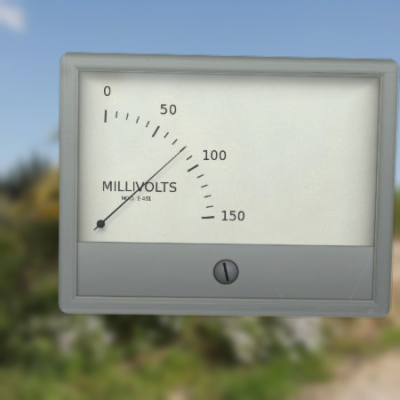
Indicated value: 80 mV
